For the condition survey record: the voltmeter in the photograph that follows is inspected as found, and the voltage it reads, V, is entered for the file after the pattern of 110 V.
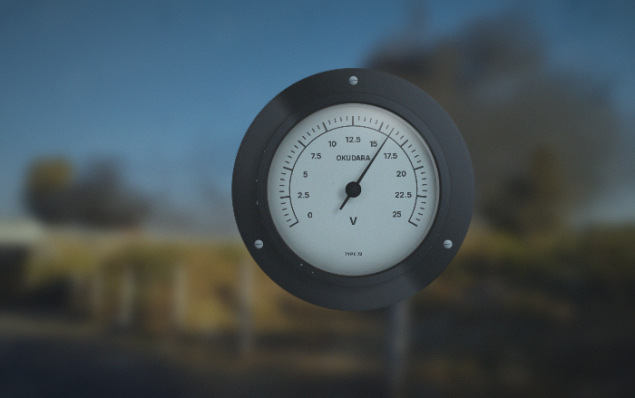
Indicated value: 16 V
